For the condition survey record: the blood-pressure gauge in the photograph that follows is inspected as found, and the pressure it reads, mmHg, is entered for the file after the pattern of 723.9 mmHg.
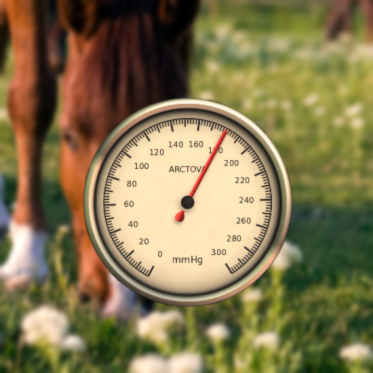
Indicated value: 180 mmHg
